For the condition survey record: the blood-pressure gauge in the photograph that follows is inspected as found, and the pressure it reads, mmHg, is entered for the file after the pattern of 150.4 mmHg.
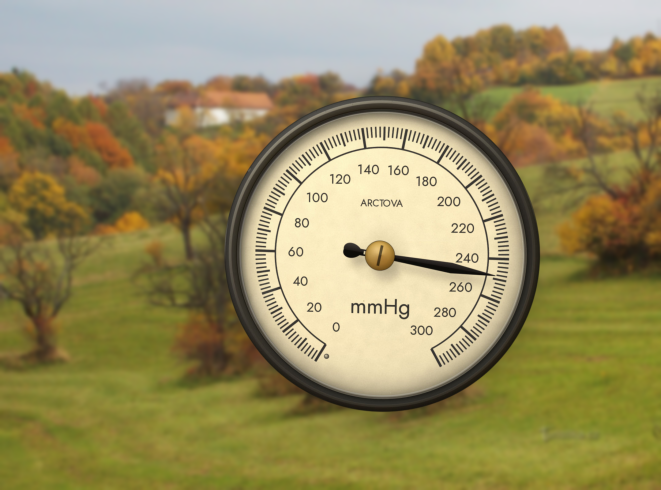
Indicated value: 248 mmHg
